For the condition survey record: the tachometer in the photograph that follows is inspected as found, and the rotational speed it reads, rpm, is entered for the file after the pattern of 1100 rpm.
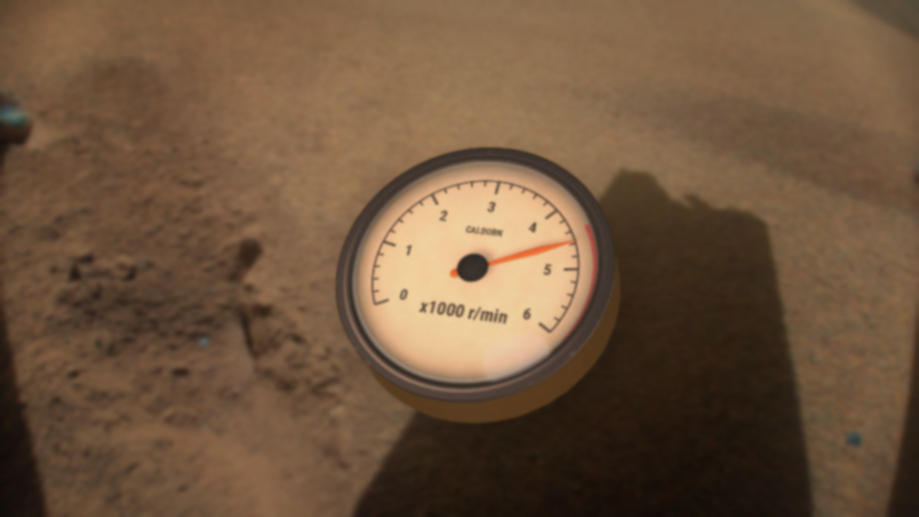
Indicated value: 4600 rpm
